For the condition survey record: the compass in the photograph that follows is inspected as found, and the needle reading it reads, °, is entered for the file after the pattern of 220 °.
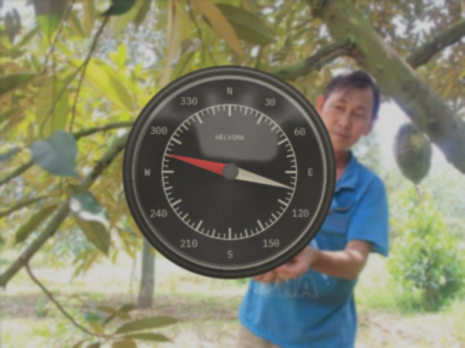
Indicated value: 285 °
